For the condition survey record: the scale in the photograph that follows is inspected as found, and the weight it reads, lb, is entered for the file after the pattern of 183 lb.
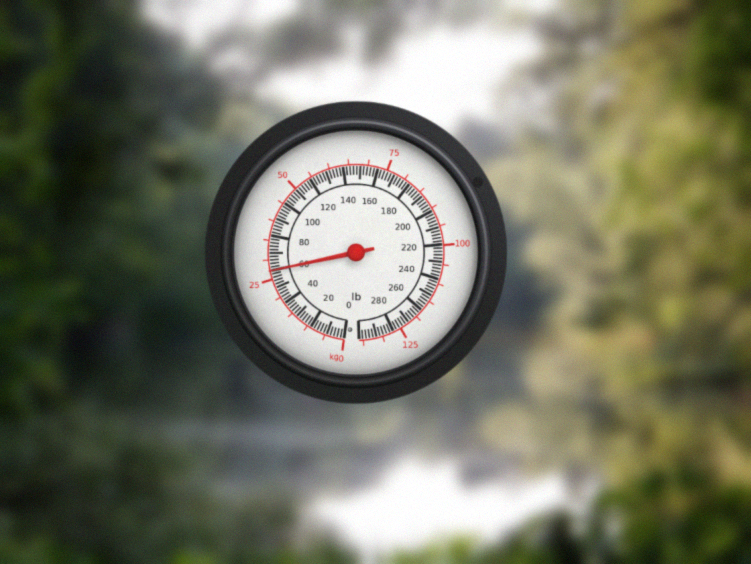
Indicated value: 60 lb
